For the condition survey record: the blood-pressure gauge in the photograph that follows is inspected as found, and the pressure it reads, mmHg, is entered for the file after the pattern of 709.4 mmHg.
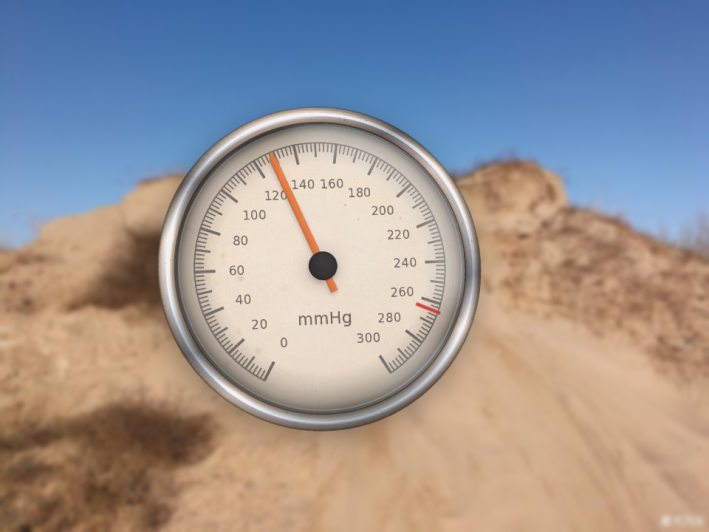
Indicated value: 128 mmHg
